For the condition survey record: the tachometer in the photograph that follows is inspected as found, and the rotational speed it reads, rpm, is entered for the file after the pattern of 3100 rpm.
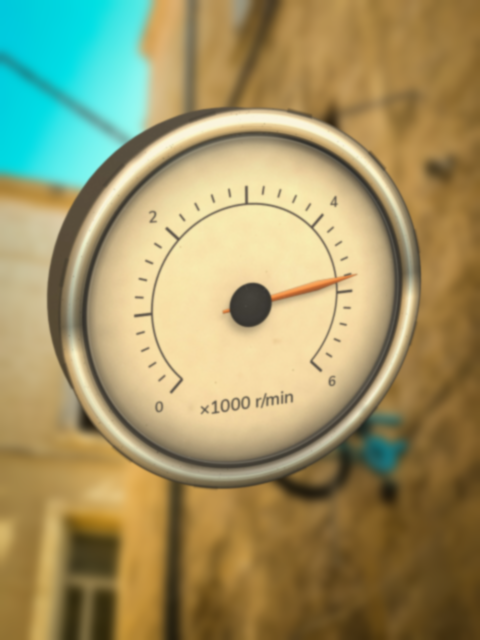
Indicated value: 4800 rpm
